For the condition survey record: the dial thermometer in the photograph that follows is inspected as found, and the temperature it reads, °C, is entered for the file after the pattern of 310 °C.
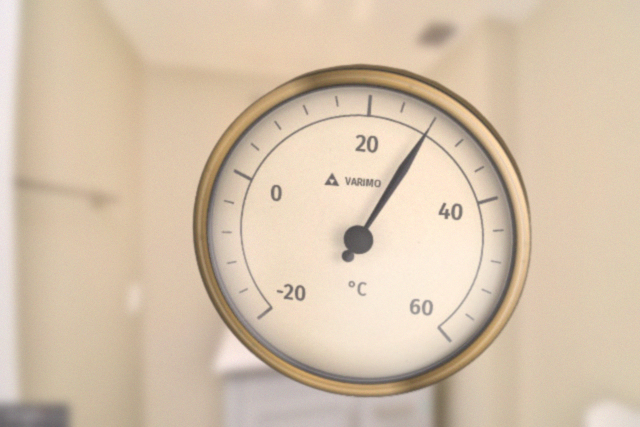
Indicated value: 28 °C
